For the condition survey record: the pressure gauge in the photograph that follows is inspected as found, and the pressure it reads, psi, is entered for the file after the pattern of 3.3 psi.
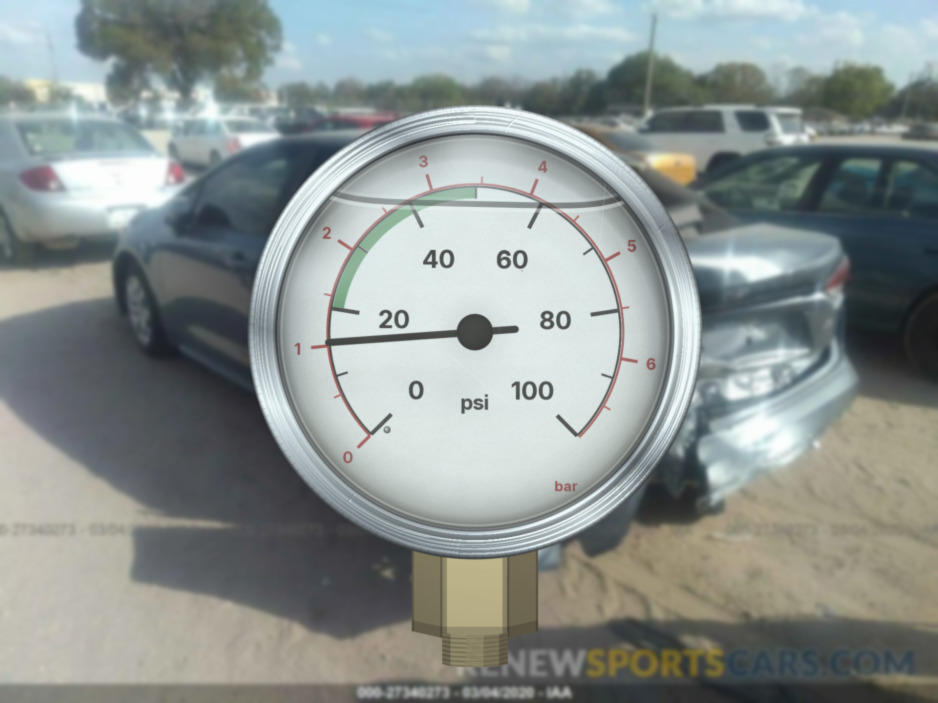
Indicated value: 15 psi
